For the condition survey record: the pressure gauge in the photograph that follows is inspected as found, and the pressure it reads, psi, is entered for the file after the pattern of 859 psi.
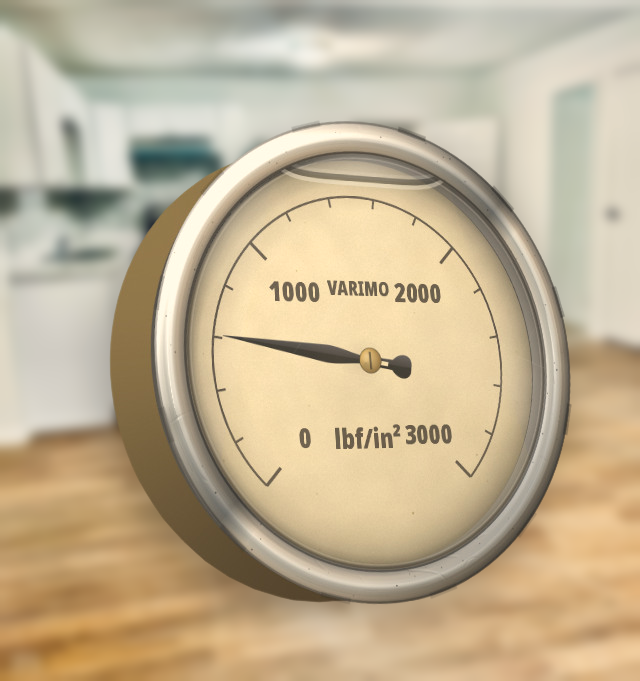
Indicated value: 600 psi
